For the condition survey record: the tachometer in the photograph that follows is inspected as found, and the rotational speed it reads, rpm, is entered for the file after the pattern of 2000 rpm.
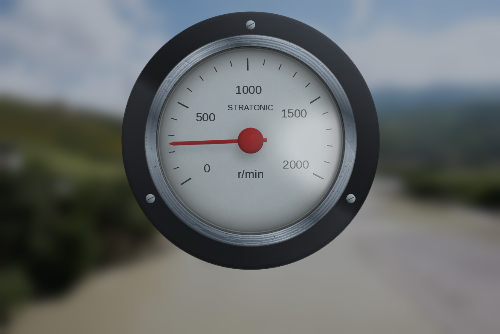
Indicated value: 250 rpm
